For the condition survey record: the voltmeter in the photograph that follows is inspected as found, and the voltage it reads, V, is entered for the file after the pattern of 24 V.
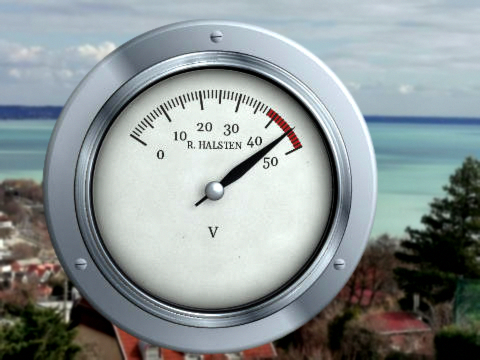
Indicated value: 45 V
